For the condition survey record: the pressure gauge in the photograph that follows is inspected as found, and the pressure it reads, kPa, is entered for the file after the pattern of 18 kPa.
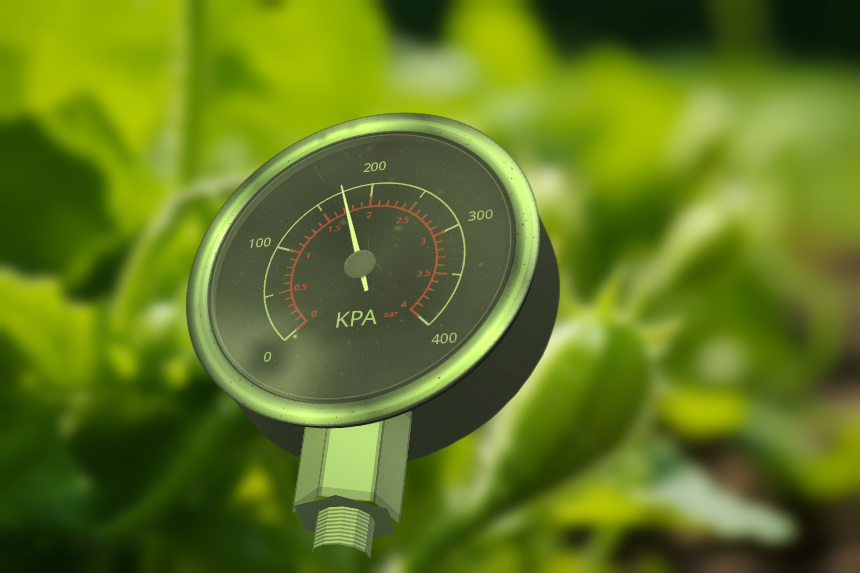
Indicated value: 175 kPa
